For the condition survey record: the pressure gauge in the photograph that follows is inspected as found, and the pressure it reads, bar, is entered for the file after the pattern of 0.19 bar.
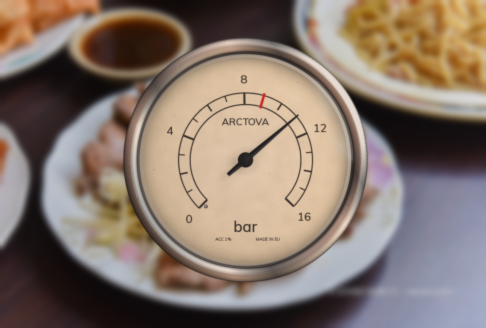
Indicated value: 11 bar
